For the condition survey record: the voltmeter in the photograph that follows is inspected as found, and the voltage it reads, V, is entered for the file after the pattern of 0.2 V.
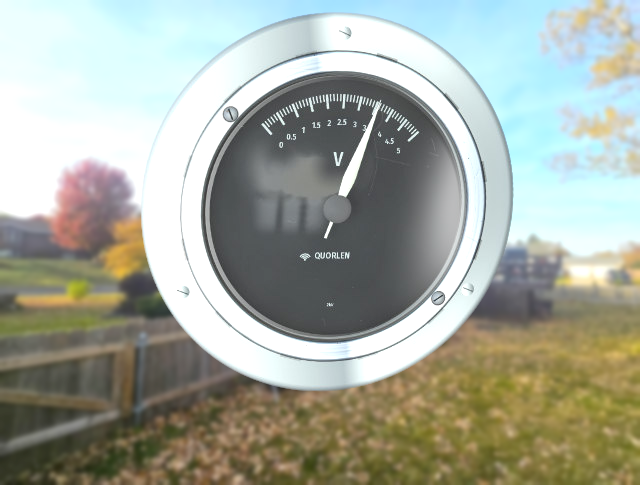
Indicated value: 3.5 V
